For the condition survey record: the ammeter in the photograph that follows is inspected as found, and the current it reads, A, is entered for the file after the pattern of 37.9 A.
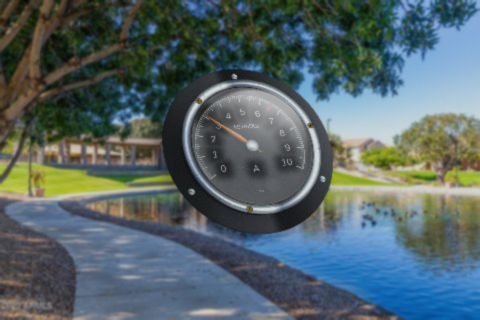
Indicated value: 3 A
